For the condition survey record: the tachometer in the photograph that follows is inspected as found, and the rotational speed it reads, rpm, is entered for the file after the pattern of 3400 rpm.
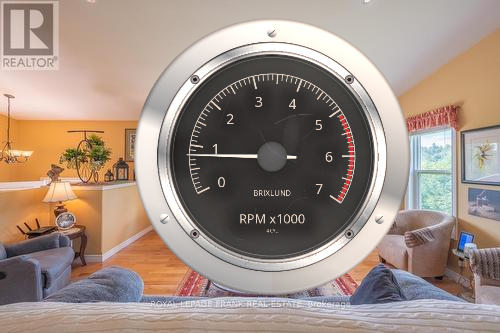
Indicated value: 800 rpm
